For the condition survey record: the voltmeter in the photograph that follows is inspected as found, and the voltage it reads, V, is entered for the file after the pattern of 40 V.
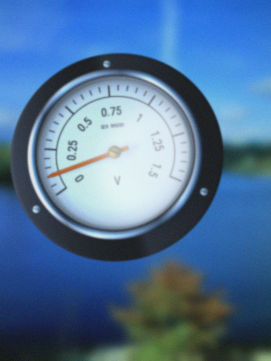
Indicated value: 0.1 V
